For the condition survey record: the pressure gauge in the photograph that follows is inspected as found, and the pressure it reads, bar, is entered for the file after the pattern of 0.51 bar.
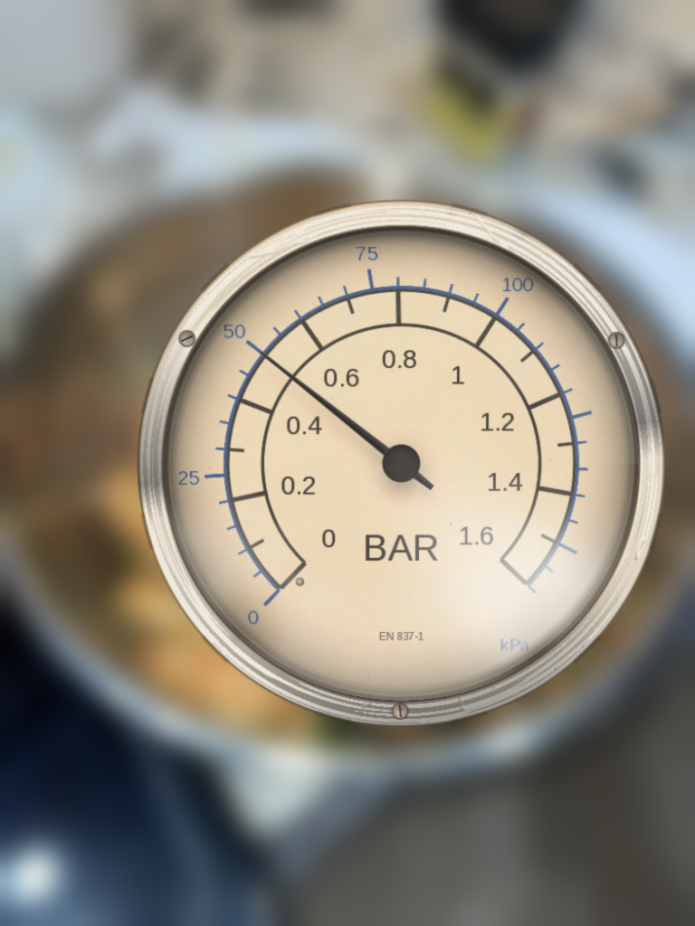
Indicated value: 0.5 bar
